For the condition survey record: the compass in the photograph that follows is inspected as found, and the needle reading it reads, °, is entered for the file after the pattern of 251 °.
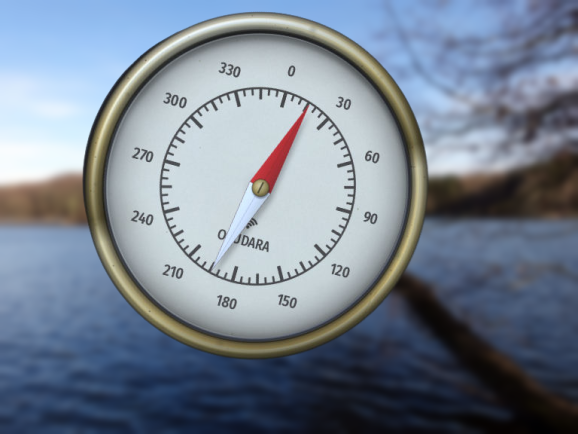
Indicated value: 15 °
